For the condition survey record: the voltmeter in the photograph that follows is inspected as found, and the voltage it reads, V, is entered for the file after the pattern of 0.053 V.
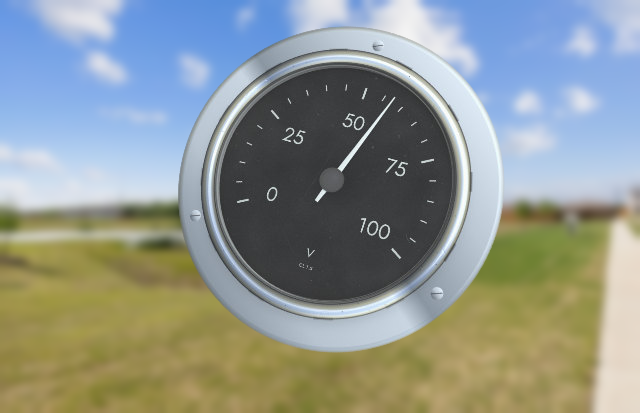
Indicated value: 57.5 V
